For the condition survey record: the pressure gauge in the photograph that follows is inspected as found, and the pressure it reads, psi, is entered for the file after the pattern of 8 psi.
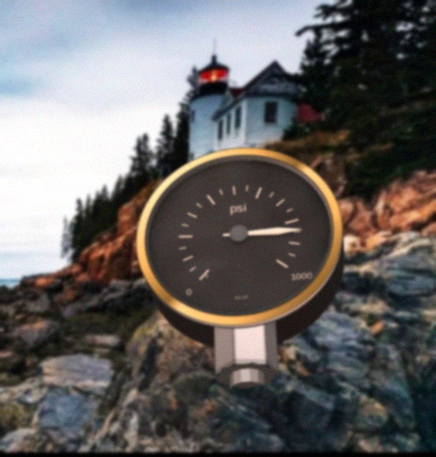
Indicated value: 850 psi
